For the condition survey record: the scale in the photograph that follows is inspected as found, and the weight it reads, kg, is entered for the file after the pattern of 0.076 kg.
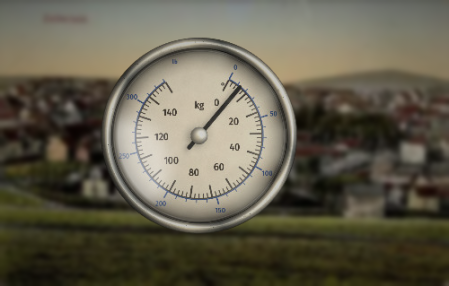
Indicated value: 6 kg
